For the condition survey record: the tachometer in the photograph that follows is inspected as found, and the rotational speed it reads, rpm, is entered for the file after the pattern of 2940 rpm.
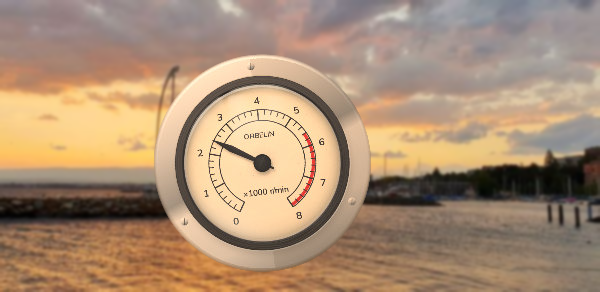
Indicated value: 2400 rpm
